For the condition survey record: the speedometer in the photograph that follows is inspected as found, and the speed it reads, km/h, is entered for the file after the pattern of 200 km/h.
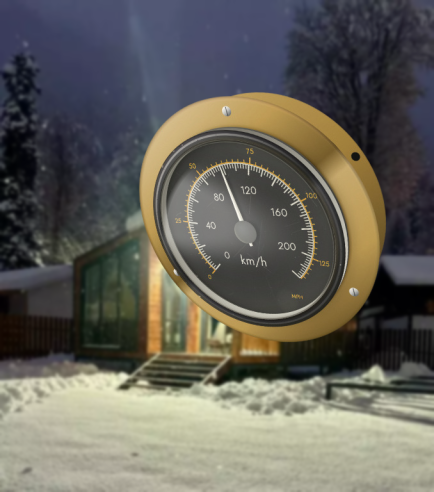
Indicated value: 100 km/h
